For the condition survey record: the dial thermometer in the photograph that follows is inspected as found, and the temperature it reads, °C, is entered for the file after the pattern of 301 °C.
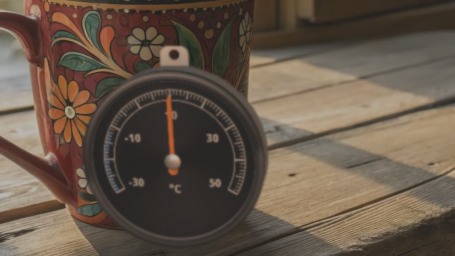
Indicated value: 10 °C
